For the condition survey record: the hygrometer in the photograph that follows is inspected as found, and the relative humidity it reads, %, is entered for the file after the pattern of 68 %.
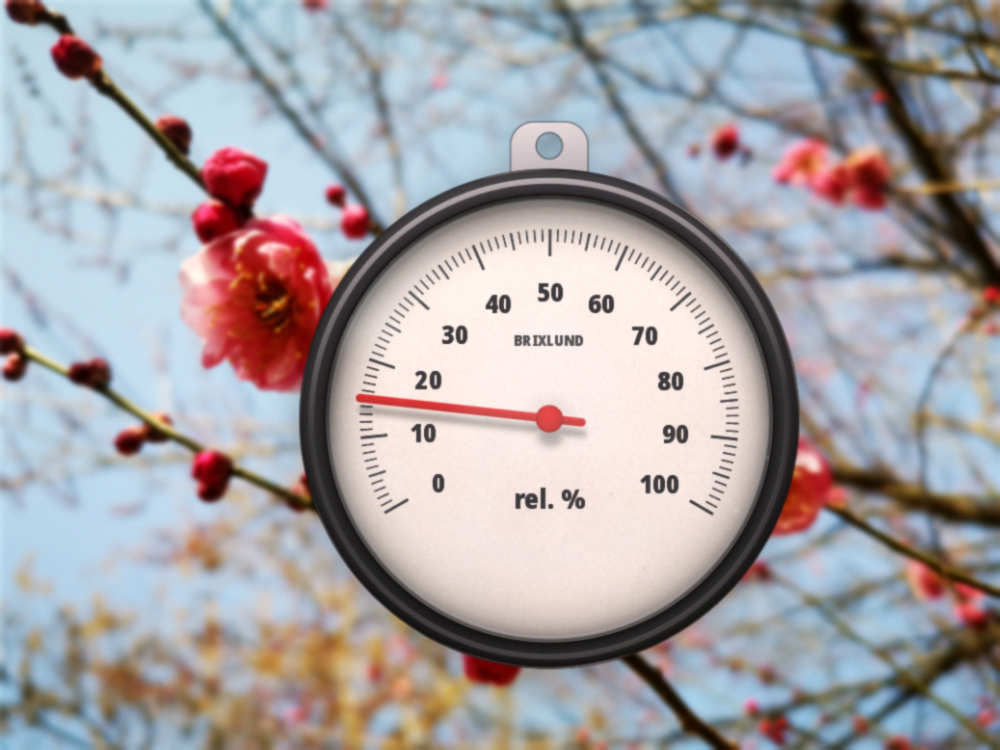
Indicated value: 15 %
